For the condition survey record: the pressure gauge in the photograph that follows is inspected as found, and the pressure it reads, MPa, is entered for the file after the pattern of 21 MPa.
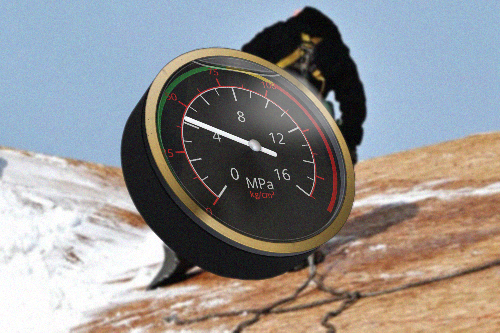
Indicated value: 4 MPa
